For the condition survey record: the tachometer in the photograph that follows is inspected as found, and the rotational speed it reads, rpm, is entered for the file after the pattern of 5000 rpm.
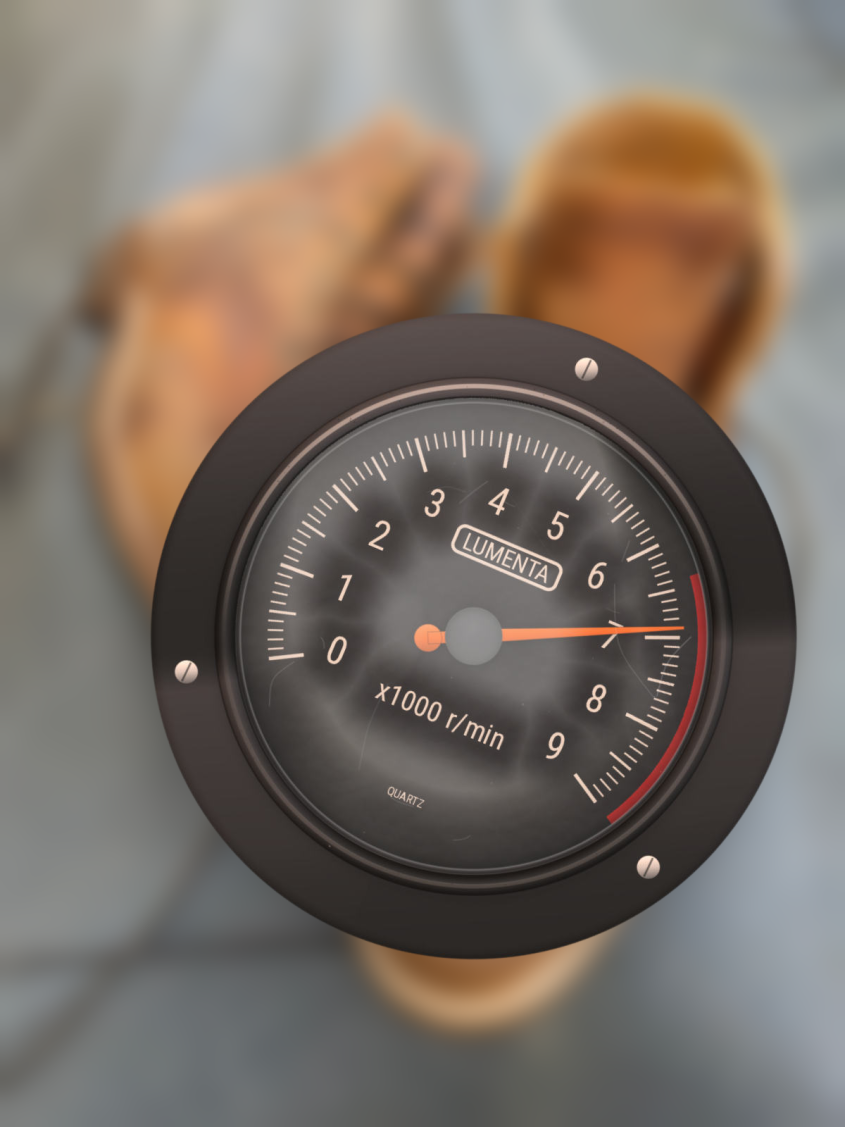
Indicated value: 6900 rpm
